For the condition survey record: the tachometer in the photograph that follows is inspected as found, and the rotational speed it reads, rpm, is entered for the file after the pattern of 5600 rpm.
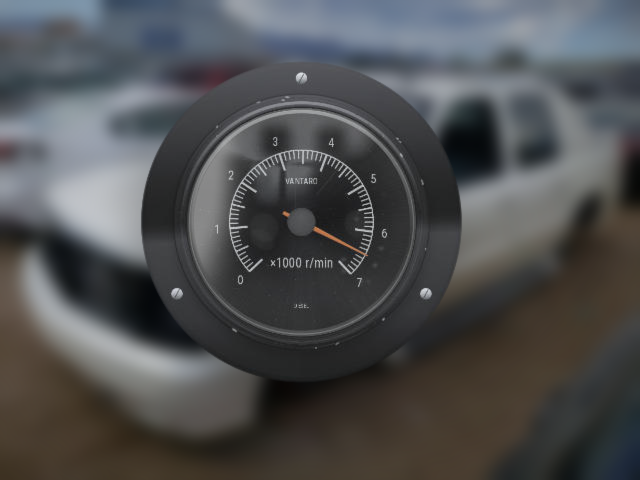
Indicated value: 6500 rpm
